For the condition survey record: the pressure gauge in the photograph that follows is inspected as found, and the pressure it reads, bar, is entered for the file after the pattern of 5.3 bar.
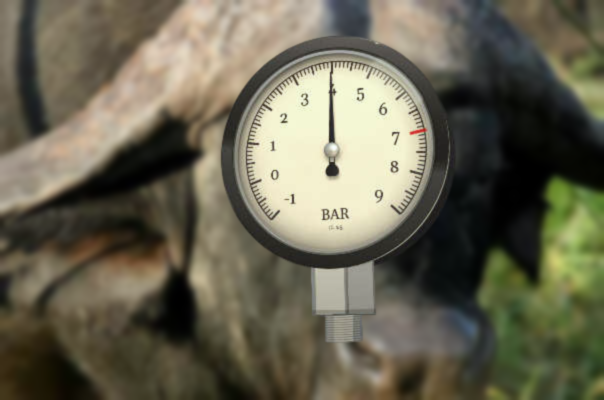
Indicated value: 4 bar
